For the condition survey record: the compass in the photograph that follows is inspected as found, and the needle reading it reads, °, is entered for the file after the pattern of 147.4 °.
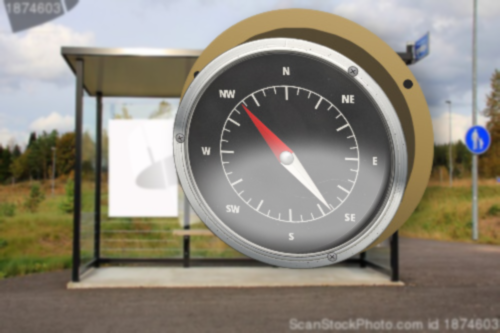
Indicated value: 320 °
